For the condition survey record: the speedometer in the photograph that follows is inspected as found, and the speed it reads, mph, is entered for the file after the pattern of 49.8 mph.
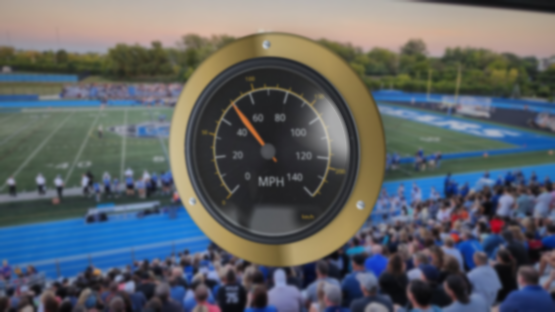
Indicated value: 50 mph
